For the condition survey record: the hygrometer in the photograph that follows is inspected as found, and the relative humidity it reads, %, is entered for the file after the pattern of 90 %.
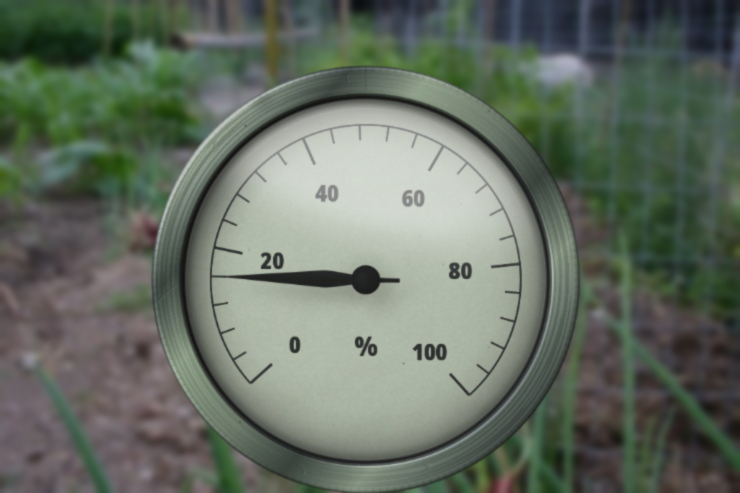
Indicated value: 16 %
